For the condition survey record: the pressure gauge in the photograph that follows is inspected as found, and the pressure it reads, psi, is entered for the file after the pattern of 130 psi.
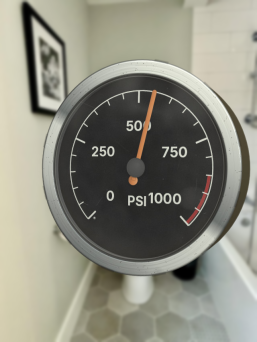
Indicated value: 550 psi
